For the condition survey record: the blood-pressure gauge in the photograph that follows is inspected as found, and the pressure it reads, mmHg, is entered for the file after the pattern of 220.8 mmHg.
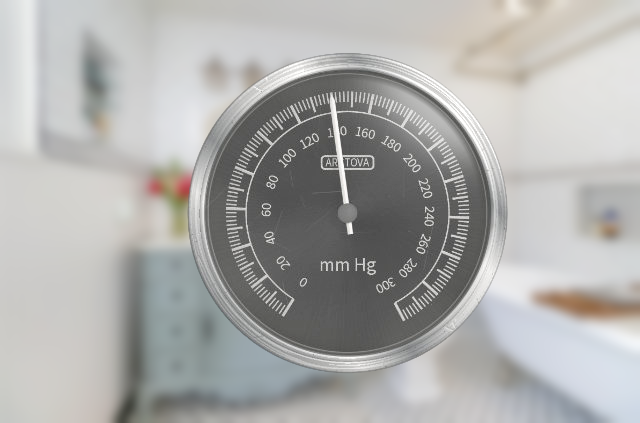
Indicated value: 140 mmHg
